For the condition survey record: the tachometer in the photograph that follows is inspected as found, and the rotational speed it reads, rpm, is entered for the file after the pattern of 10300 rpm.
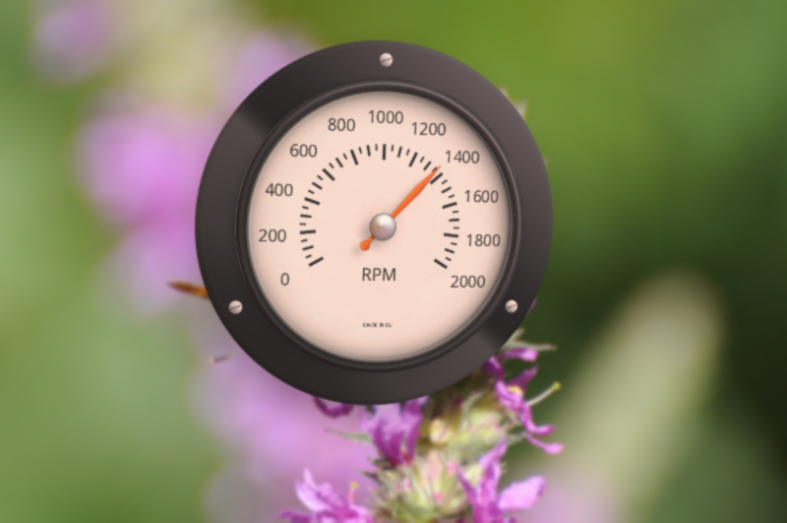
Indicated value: 1350 rpm
